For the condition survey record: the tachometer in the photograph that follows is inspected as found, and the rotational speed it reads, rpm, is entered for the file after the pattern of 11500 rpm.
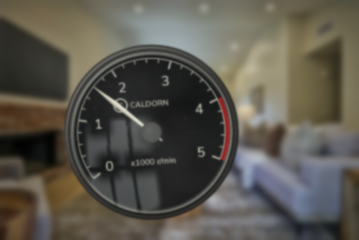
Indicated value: 1600 rpm
